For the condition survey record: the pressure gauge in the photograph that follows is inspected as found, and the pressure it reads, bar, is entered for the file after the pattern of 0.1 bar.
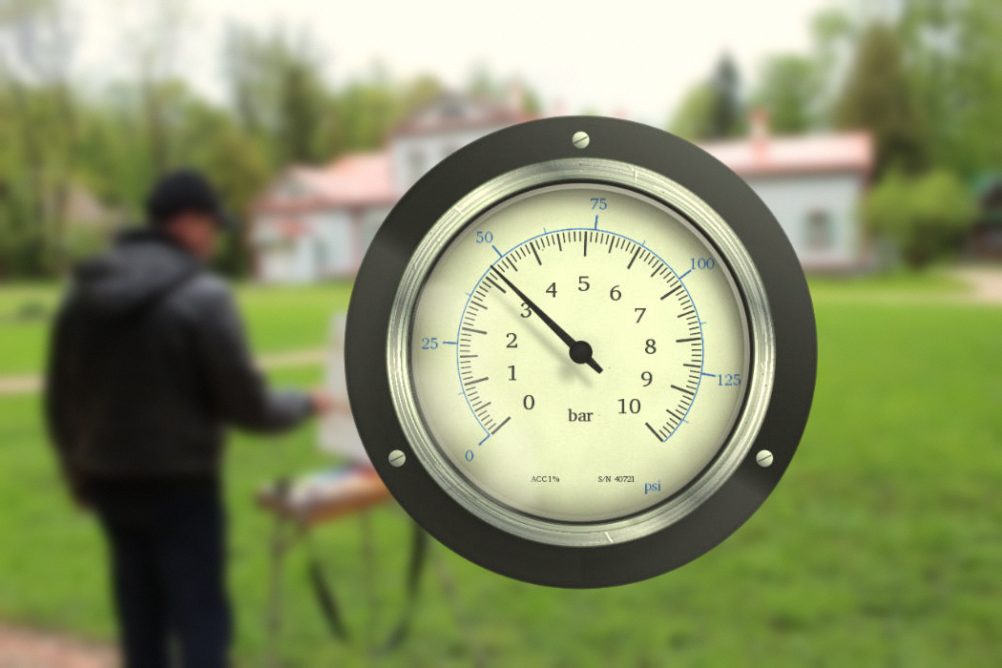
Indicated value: 3.2 bar
